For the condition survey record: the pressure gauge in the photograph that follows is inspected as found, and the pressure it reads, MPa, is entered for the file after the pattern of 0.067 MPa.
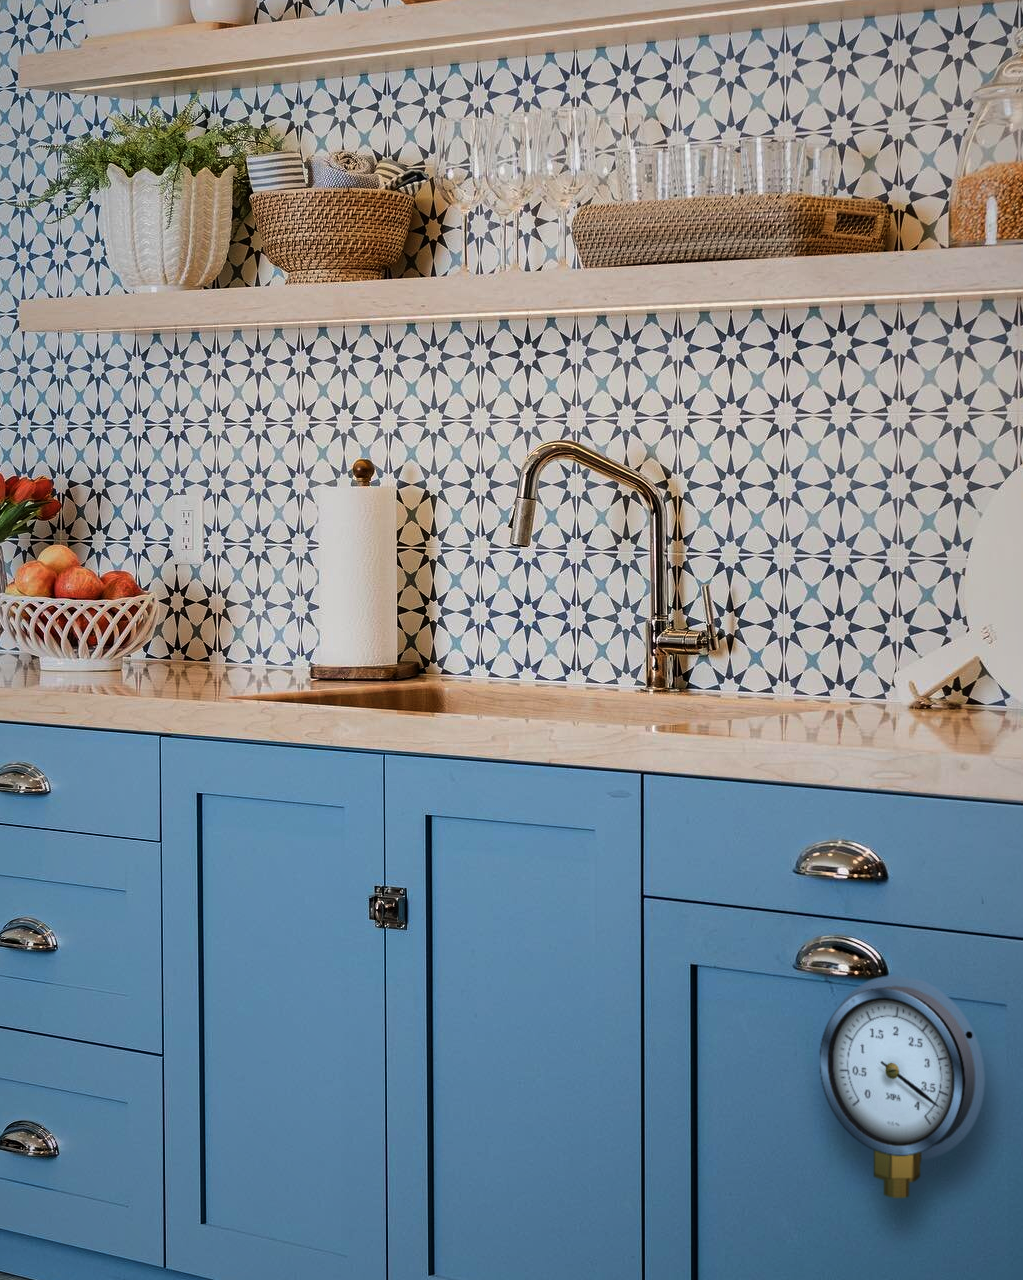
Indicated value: 3.7 MPa
